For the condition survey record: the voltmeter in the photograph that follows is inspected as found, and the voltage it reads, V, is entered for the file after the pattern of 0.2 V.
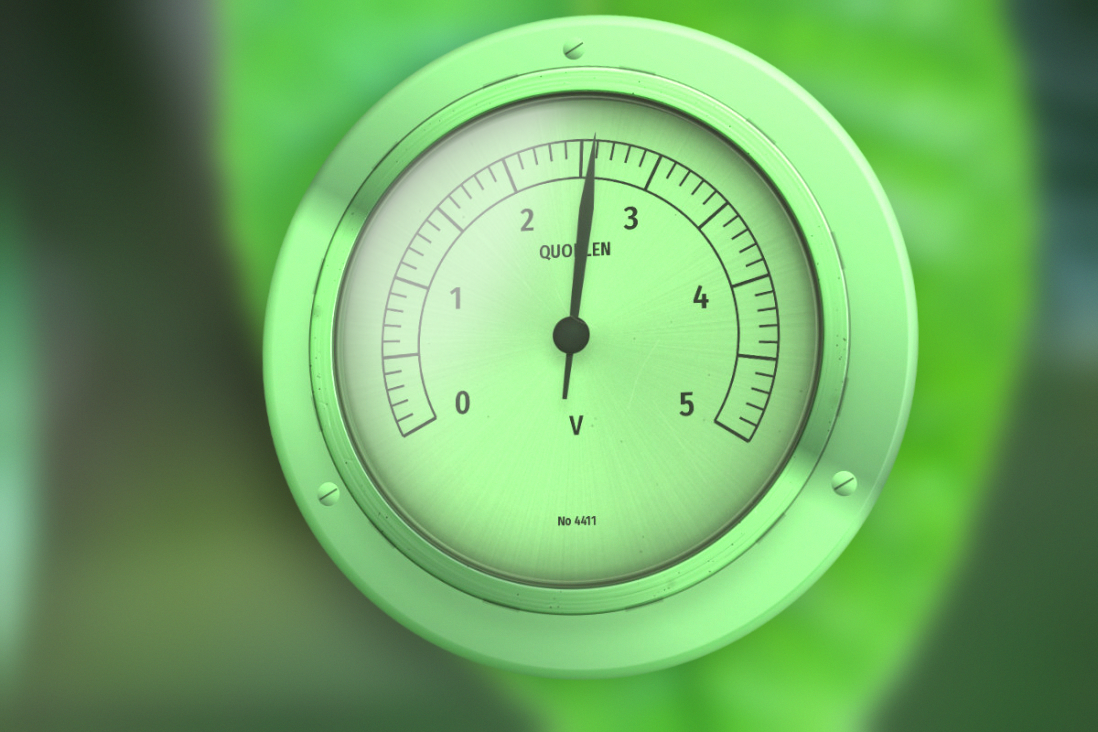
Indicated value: 2.6 V
